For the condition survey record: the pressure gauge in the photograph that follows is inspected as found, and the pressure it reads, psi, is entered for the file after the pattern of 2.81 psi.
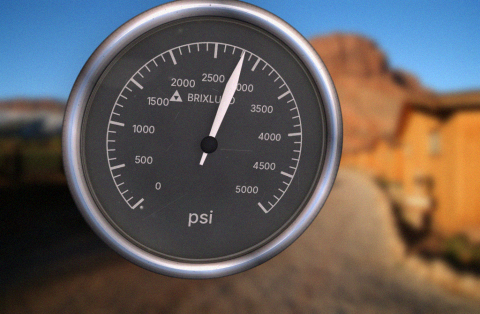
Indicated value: 2800 psi
